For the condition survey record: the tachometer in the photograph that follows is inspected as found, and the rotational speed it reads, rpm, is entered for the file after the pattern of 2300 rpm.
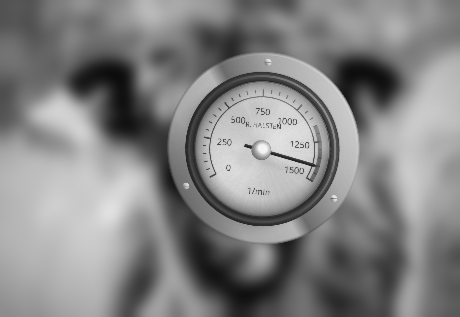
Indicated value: 1400 rpm
